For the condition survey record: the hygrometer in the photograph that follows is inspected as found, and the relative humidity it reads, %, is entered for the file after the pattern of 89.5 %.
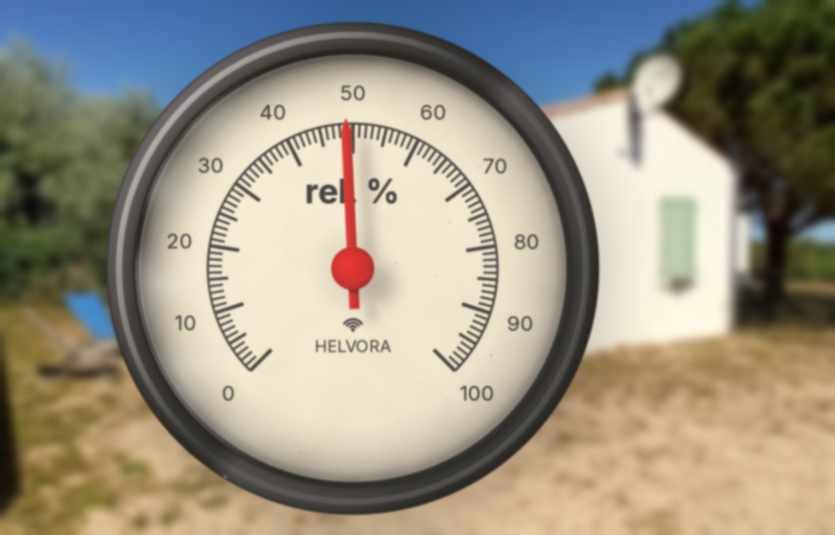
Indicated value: 49 %
